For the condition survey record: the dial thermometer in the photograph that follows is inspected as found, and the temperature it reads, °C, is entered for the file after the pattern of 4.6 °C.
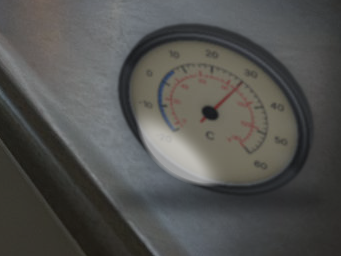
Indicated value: 30 °C
